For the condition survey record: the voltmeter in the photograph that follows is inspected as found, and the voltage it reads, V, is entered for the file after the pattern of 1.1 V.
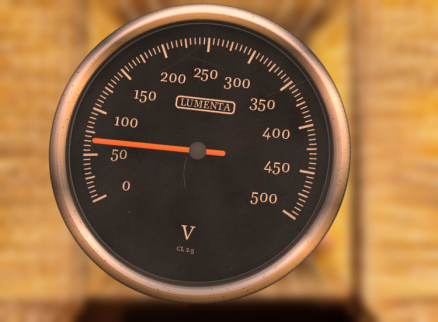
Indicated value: 65 V
